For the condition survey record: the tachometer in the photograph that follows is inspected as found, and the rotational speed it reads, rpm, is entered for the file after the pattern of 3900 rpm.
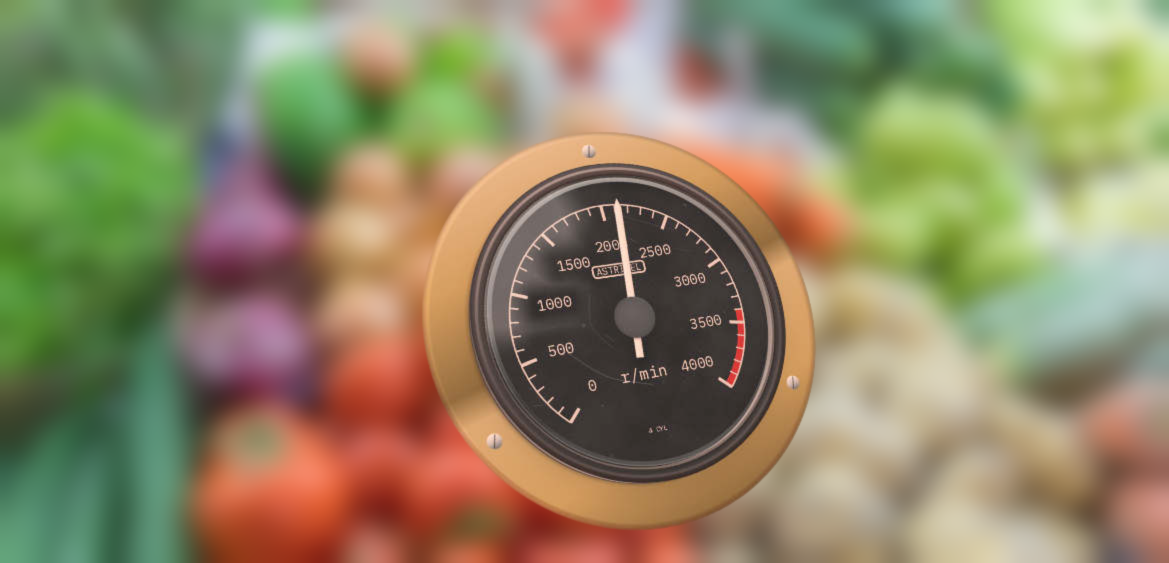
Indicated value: 2100 rpm
